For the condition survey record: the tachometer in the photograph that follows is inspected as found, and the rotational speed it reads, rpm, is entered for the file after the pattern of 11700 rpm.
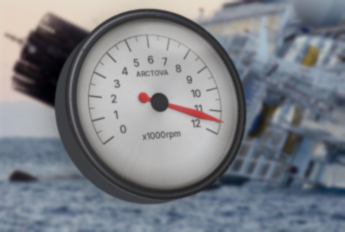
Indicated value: 11500 rpm
